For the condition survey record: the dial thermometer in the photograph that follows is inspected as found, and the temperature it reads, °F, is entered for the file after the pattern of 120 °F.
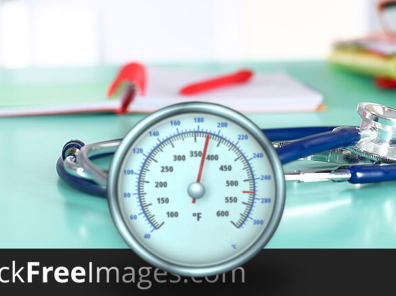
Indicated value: 375 °F
